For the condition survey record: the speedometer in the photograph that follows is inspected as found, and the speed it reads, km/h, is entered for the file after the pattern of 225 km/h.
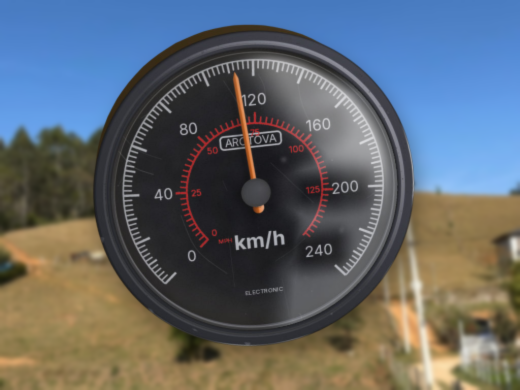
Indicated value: 112 km/h
